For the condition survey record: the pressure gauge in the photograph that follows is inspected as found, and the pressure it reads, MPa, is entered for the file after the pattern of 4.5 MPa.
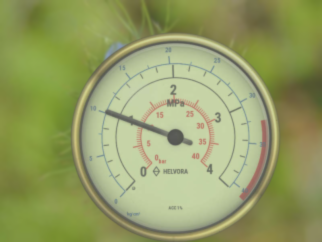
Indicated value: 1 MPa
